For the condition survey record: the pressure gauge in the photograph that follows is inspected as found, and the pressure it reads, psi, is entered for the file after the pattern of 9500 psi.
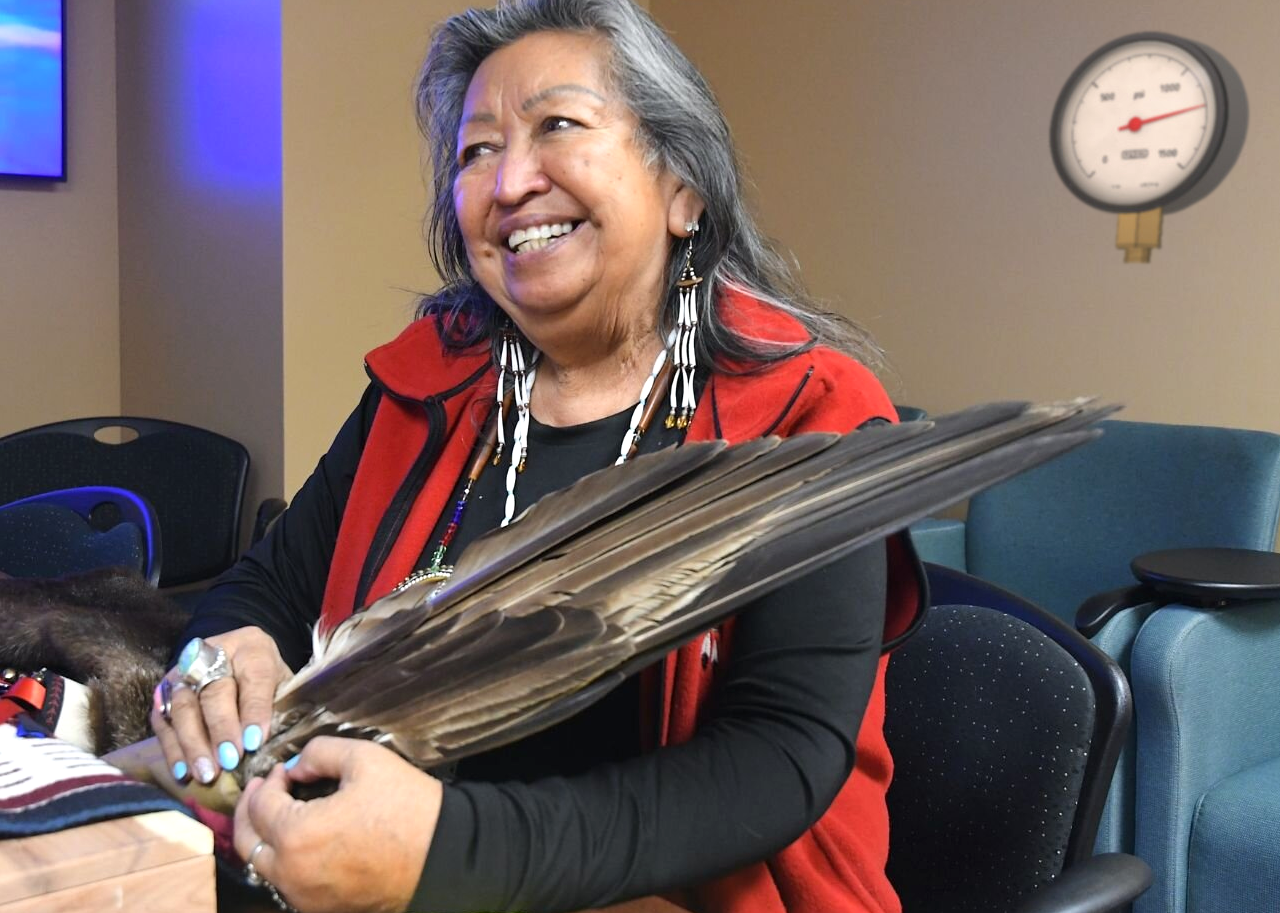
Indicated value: 1200 psi
